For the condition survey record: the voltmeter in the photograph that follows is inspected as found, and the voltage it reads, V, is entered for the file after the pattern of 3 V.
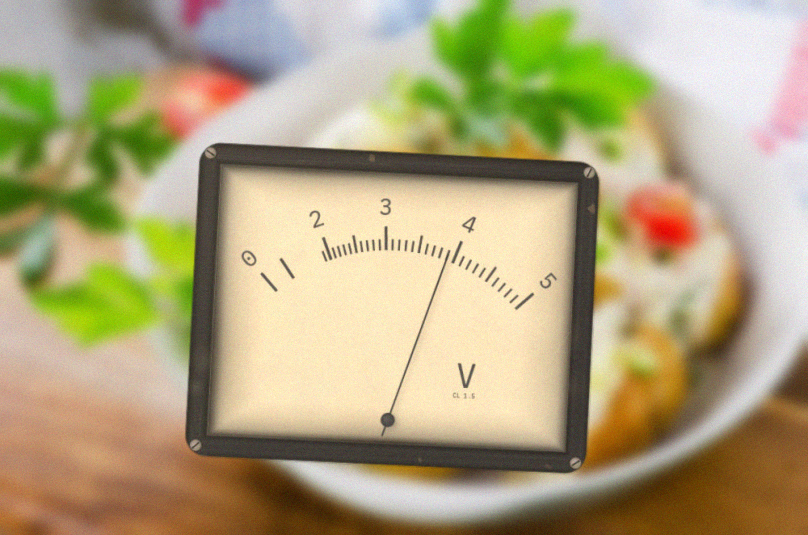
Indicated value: 3.9 V
